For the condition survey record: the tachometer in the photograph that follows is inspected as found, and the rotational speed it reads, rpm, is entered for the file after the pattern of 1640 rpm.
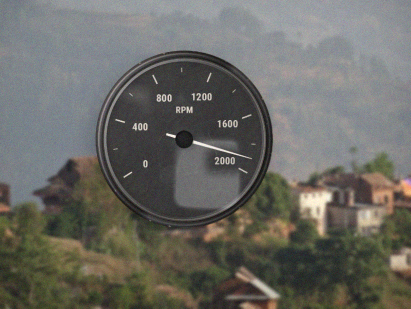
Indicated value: 1900 rpm
